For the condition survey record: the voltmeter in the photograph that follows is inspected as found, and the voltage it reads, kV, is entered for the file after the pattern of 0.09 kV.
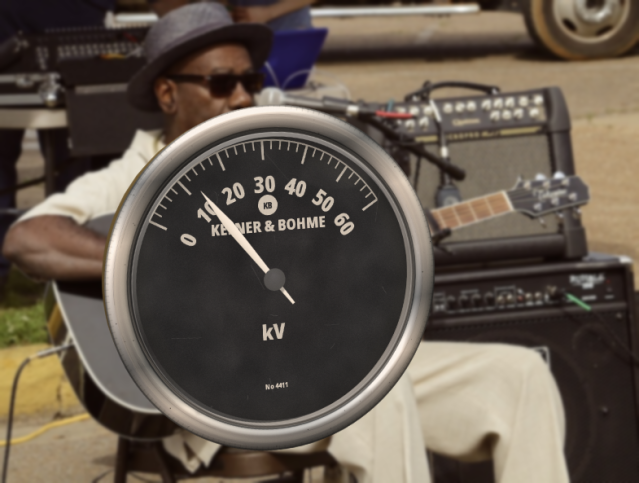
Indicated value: 12 kV
